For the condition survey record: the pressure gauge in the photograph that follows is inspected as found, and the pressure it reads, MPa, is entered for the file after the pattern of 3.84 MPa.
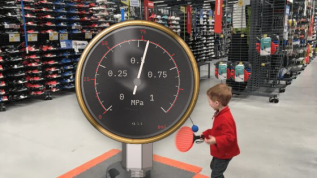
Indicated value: 0.55 MPa
